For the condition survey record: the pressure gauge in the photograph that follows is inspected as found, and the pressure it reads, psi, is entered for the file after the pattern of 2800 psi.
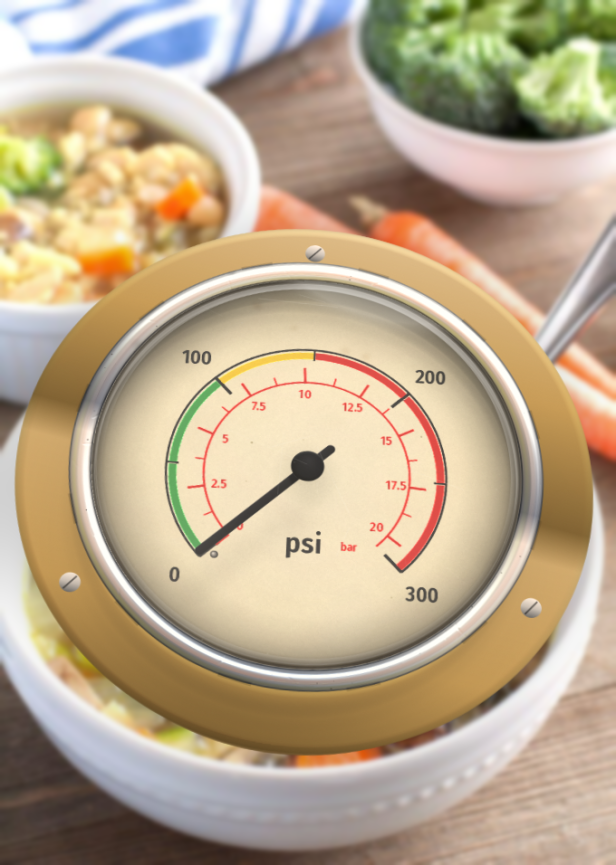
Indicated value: 0 psi
